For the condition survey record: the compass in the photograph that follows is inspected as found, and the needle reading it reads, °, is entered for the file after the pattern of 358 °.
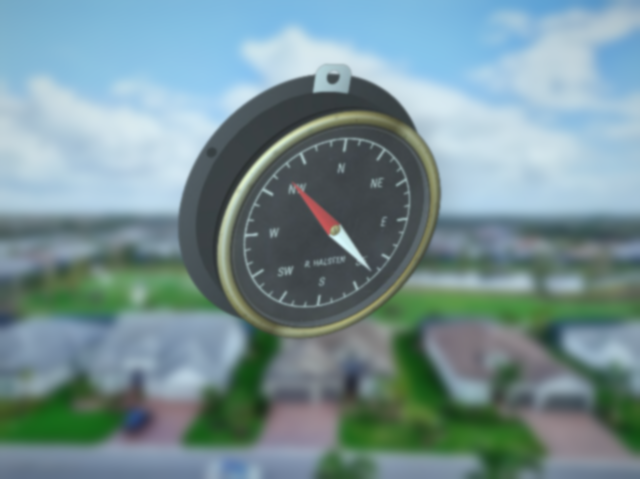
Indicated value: 315 °
